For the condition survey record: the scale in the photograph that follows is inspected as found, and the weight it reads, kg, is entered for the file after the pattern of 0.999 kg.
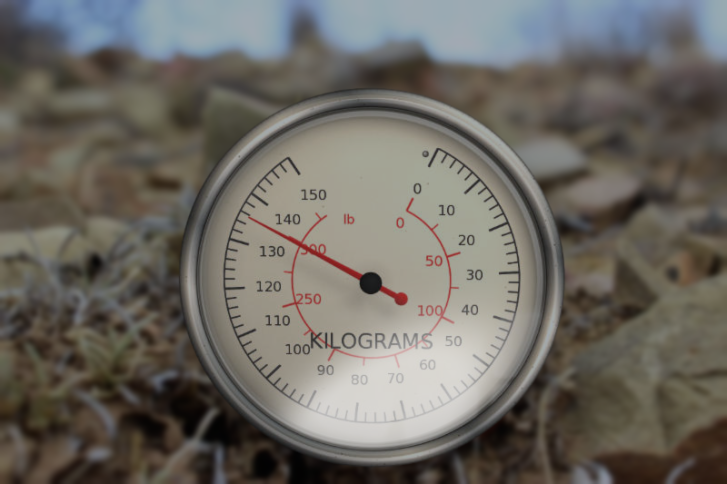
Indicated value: 136 kg
